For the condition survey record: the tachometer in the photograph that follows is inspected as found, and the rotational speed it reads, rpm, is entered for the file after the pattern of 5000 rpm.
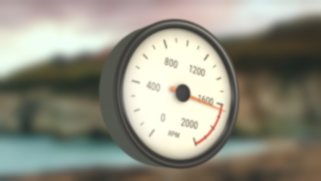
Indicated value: 1650 rpm
